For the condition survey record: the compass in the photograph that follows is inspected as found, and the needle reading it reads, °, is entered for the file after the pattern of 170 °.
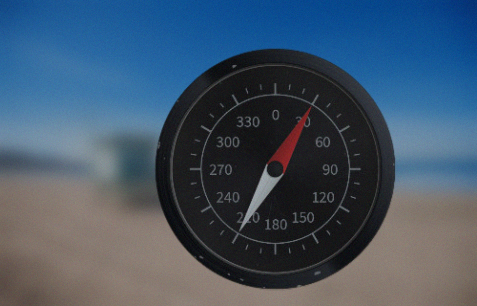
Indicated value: 30 °
